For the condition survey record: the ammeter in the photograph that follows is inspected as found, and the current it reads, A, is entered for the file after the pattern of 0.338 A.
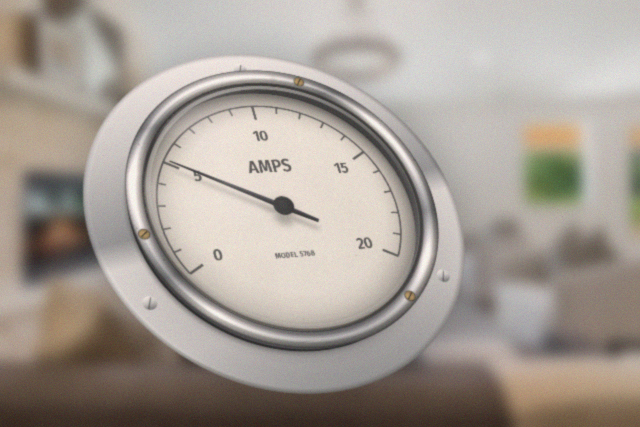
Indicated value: 5 A
